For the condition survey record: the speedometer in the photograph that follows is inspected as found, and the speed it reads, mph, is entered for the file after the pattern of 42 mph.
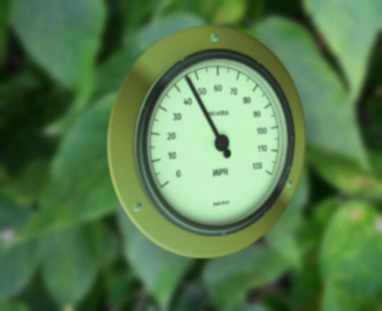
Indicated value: 45 mph
